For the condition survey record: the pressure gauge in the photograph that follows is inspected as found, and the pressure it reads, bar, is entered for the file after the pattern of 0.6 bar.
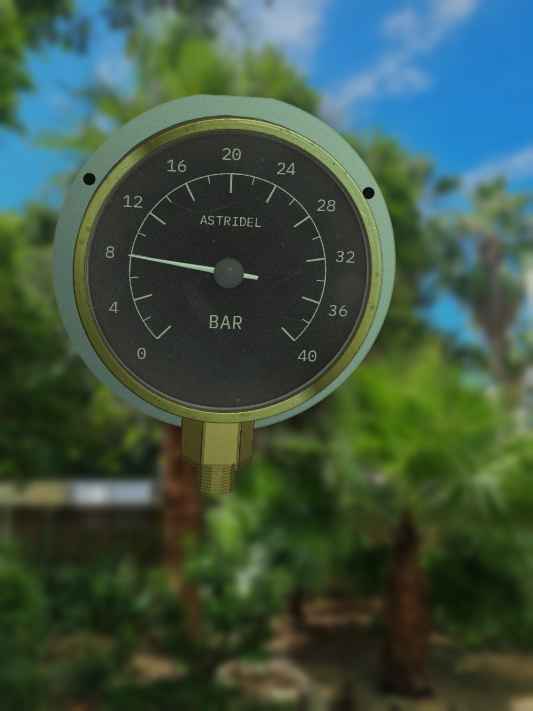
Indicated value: 8 bar
